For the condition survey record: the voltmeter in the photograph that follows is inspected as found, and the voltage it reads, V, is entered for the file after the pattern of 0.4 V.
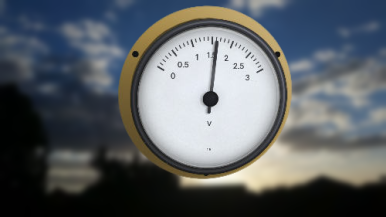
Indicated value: 1.6 V
